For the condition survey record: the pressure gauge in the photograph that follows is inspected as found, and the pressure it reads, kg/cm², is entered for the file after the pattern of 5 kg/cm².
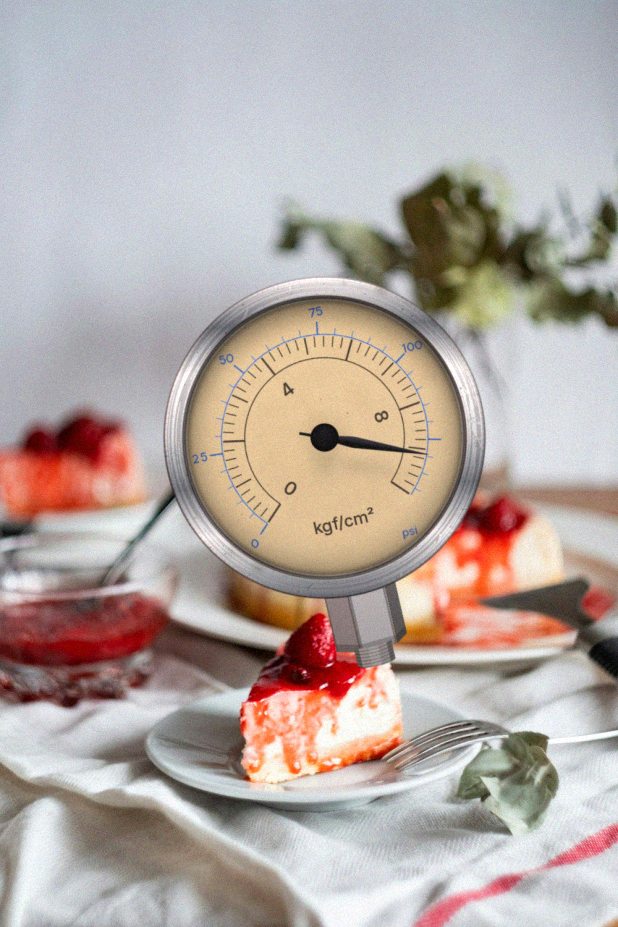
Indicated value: 9.1 kg/cm²
